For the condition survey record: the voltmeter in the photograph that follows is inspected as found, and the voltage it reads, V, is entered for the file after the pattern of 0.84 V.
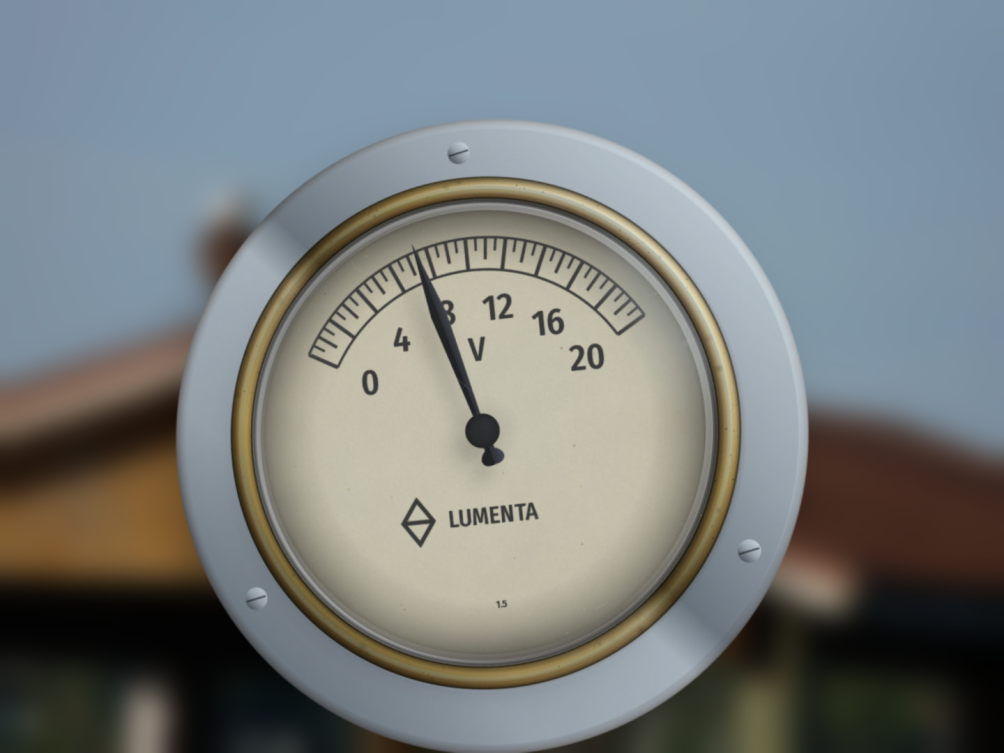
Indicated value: 7.5 V
